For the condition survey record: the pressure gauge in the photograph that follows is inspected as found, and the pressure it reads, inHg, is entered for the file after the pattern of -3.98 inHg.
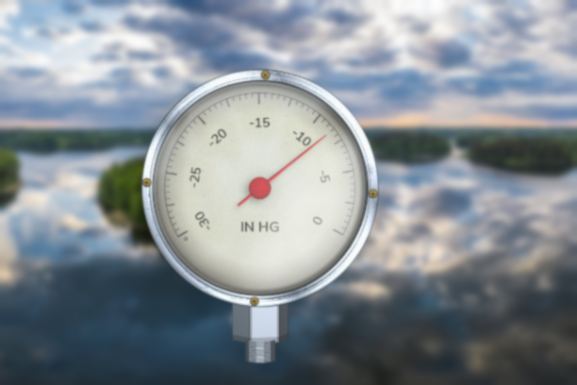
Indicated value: -8.5 inHg
